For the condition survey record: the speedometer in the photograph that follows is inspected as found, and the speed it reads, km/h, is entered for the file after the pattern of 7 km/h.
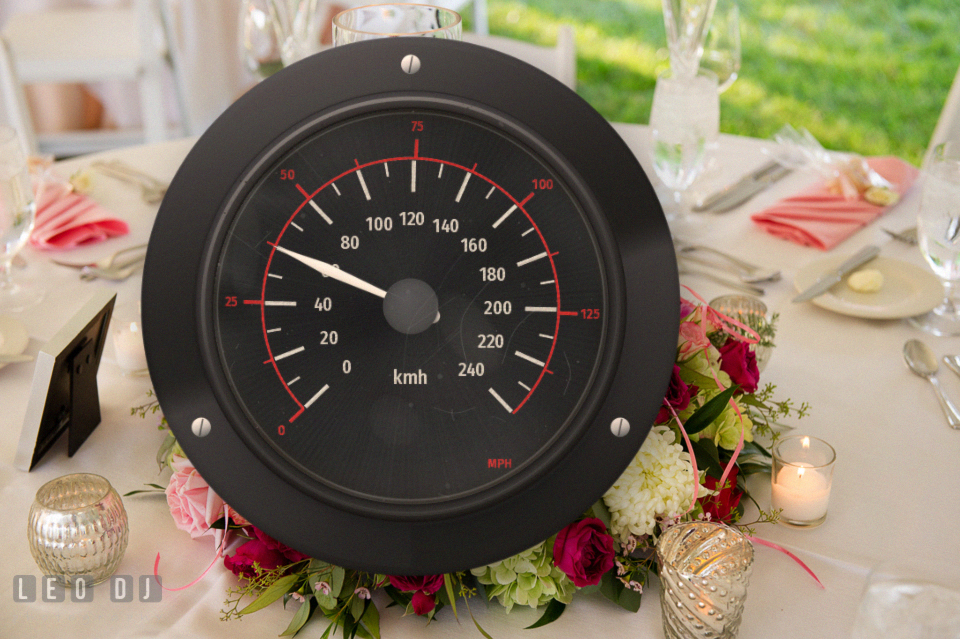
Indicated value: 60 km/h
